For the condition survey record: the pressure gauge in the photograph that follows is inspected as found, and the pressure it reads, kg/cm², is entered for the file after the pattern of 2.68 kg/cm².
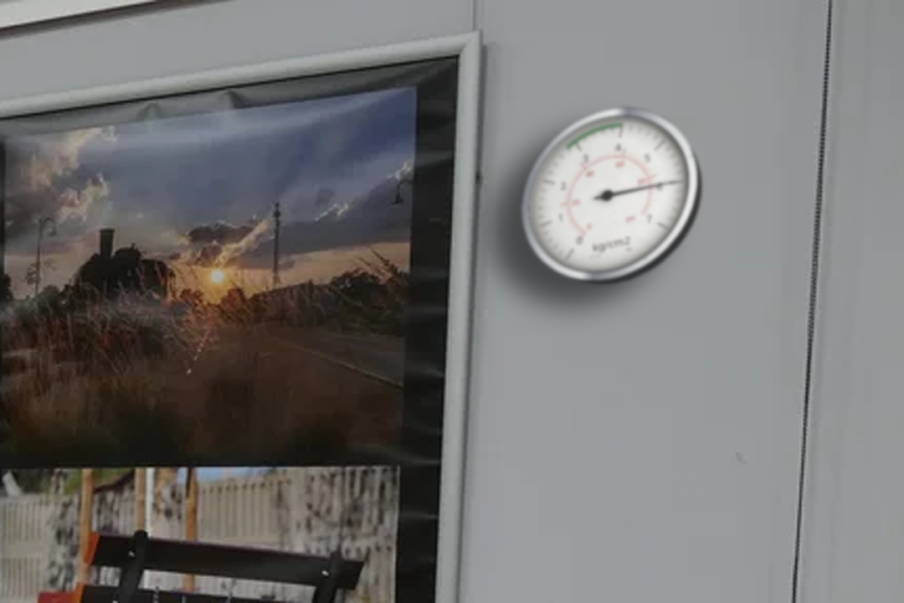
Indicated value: 6 kg/cm²
